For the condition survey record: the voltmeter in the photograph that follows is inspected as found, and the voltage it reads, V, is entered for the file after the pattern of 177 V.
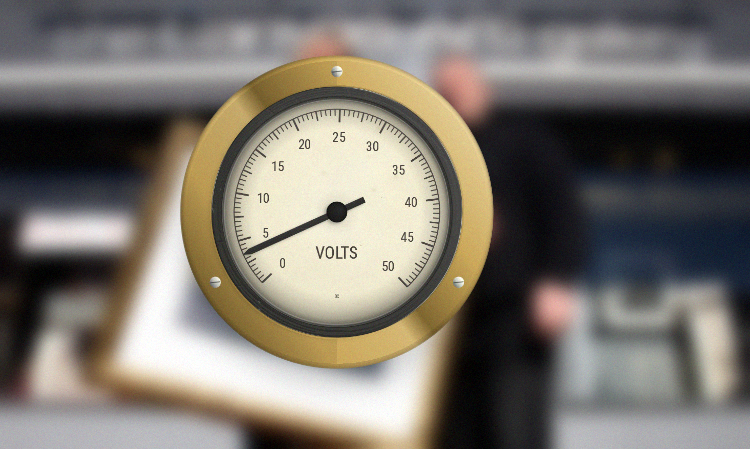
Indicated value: 3.5 V
